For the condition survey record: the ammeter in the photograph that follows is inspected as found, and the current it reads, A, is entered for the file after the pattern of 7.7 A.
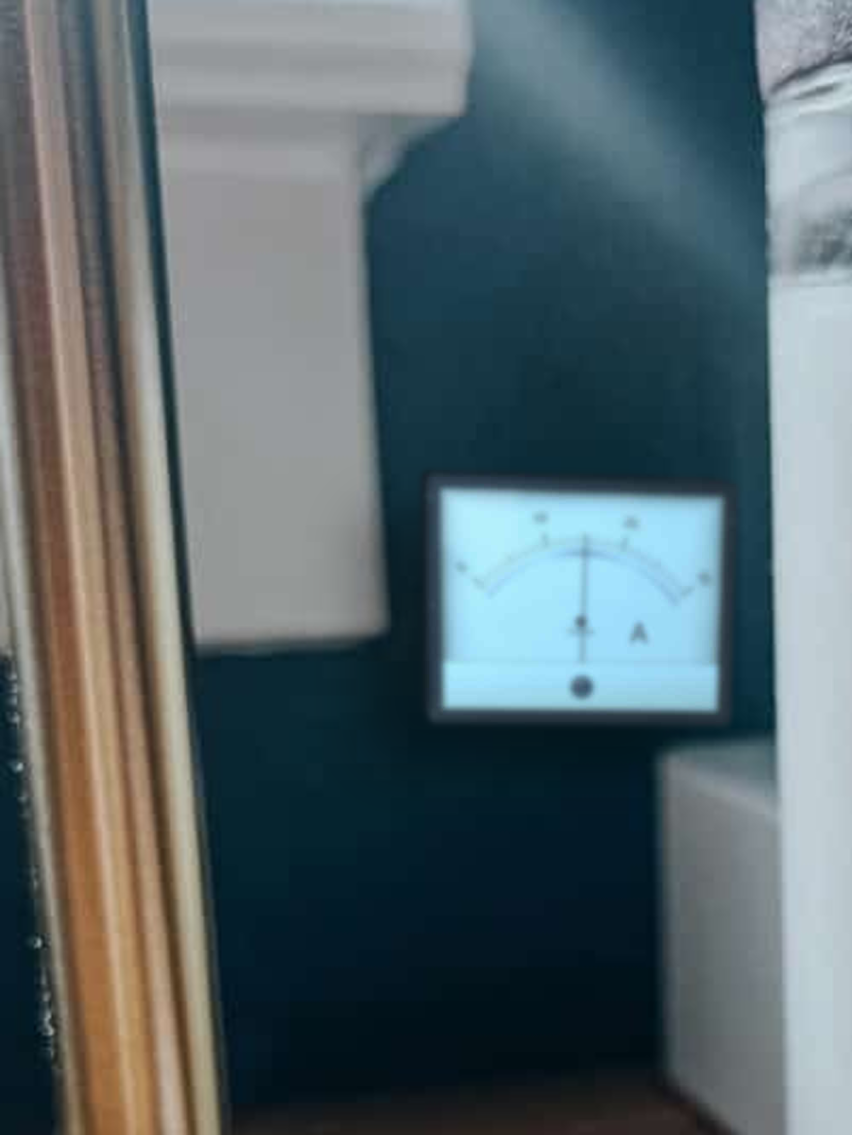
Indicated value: 15 A
